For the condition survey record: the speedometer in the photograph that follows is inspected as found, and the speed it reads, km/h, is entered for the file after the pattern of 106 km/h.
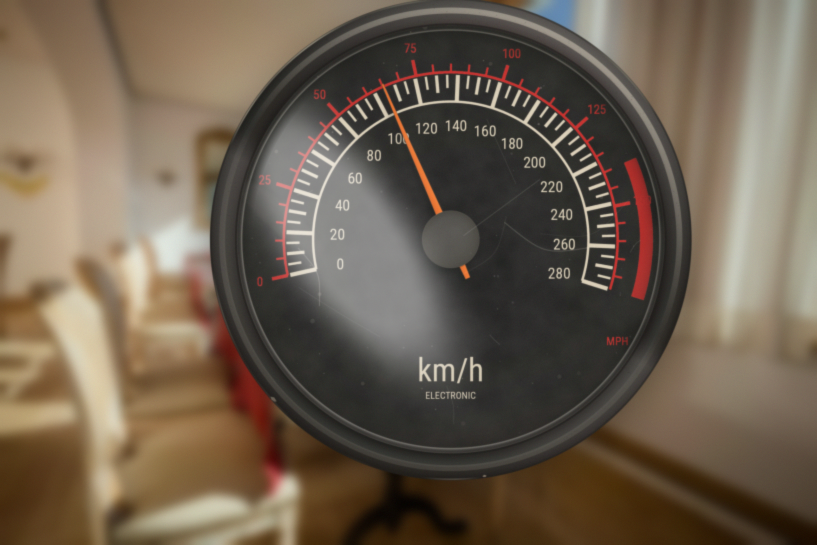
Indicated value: 105 km/h
